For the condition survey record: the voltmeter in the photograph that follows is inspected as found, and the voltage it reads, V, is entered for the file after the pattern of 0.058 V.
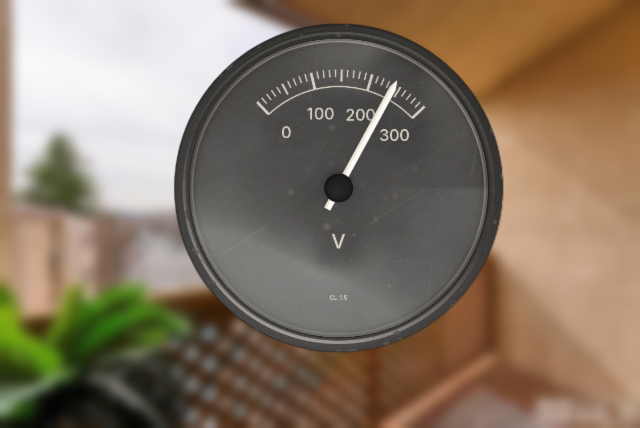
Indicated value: 240 V
